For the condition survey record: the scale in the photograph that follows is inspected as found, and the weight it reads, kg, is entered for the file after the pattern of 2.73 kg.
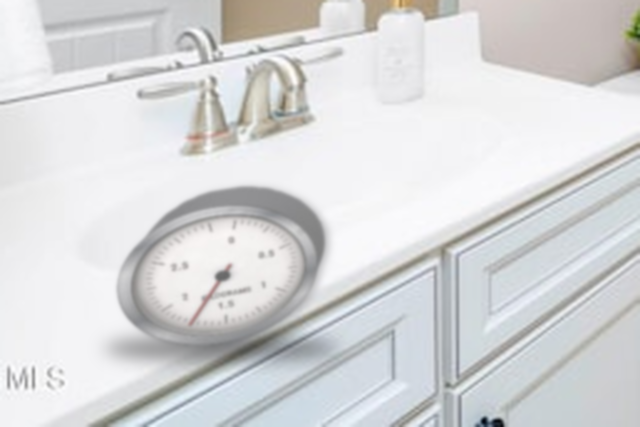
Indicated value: 1.75 kg
